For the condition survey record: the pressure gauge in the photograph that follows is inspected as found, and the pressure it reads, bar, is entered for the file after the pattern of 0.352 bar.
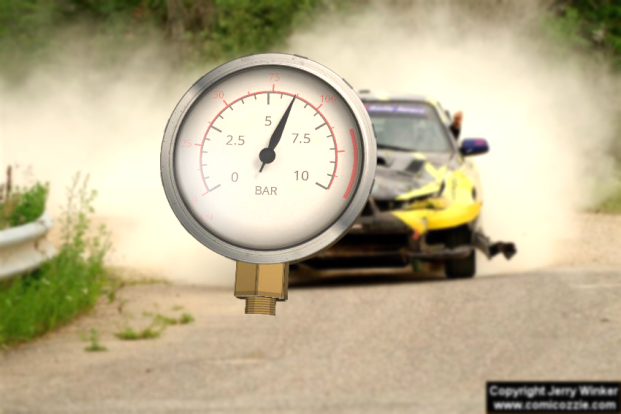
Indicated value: 6 bar
